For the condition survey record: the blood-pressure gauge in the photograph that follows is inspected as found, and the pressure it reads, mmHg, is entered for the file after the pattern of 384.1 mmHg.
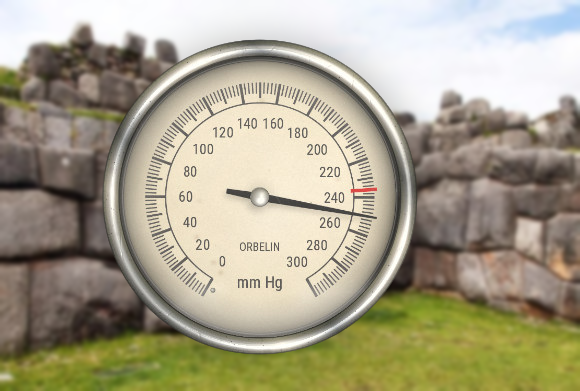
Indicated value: 250 mmHg
